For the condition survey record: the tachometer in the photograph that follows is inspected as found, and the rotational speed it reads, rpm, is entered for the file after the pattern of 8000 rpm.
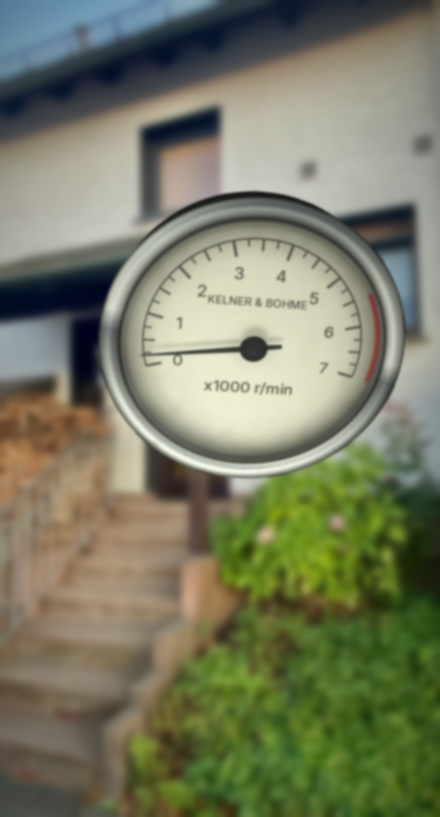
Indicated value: 250 rpm
